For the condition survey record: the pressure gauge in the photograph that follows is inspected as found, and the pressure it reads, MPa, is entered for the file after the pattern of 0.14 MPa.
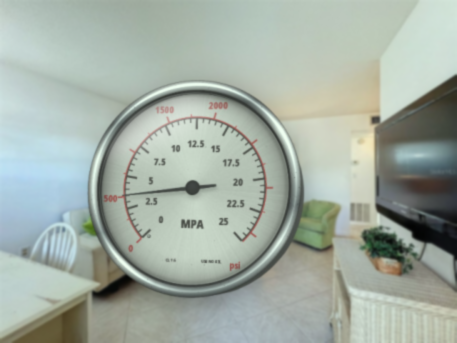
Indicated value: 3.5 MPa
